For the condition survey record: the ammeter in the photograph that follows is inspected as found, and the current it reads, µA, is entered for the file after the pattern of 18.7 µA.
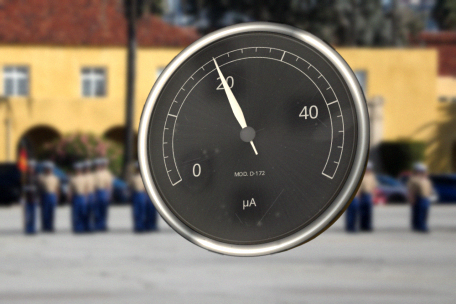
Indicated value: 20 µA
